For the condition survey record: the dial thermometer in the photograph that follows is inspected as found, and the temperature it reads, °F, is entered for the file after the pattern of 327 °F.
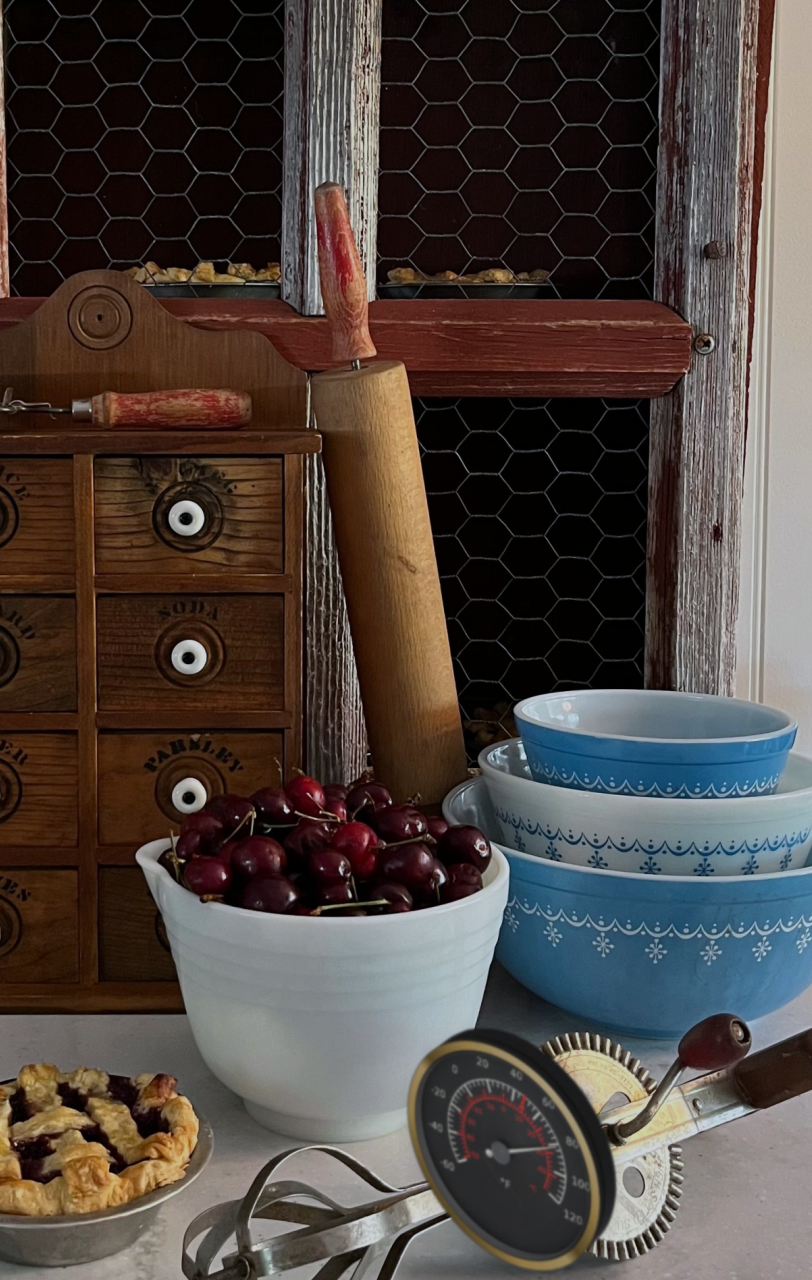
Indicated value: 80 °F
